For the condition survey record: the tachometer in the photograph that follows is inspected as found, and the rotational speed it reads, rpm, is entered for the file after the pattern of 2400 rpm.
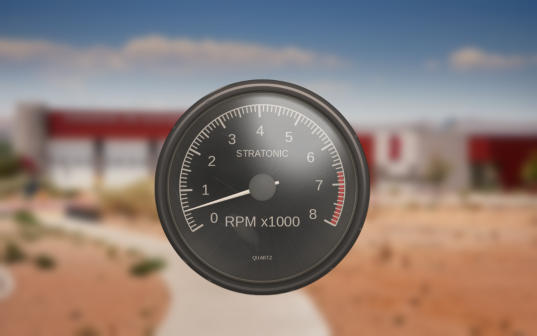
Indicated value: 500 rpm
